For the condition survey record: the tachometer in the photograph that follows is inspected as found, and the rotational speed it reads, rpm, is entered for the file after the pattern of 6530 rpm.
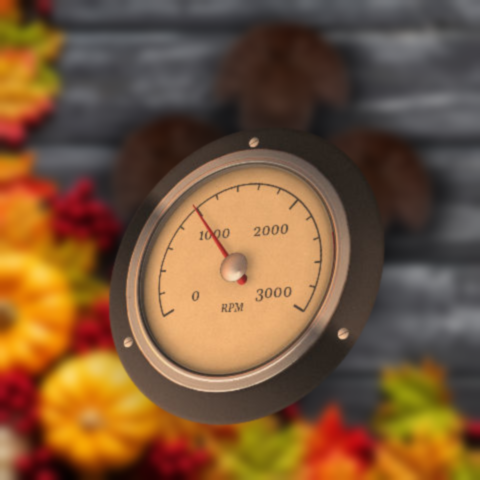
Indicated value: 1000 rpm
